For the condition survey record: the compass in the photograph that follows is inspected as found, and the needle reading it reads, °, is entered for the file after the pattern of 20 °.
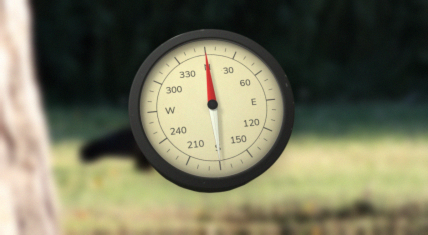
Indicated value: 0 °
